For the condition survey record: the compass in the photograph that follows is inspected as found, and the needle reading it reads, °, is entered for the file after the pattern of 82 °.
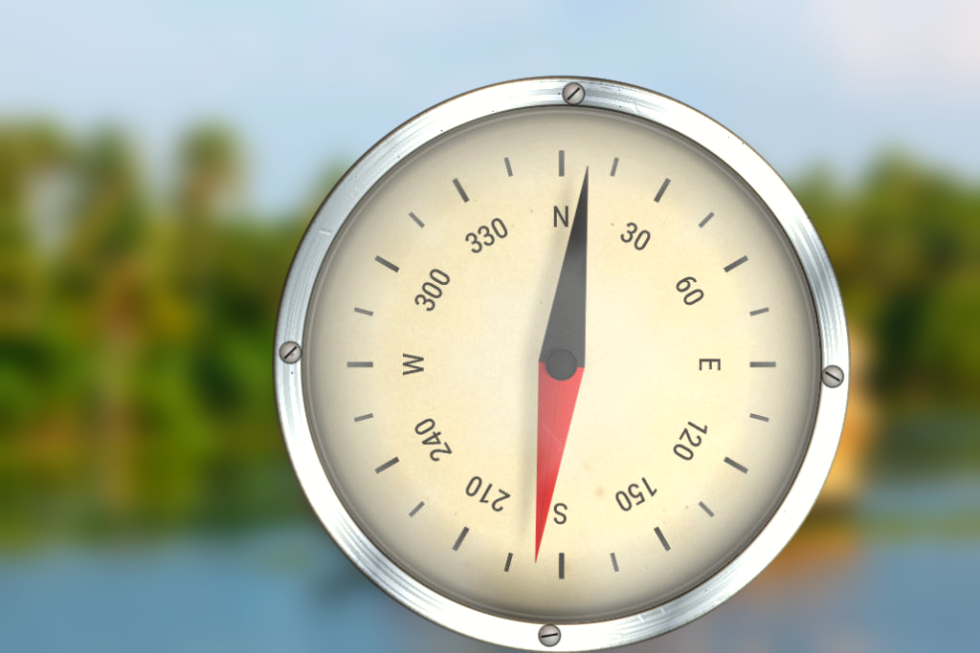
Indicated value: 187.5 °
